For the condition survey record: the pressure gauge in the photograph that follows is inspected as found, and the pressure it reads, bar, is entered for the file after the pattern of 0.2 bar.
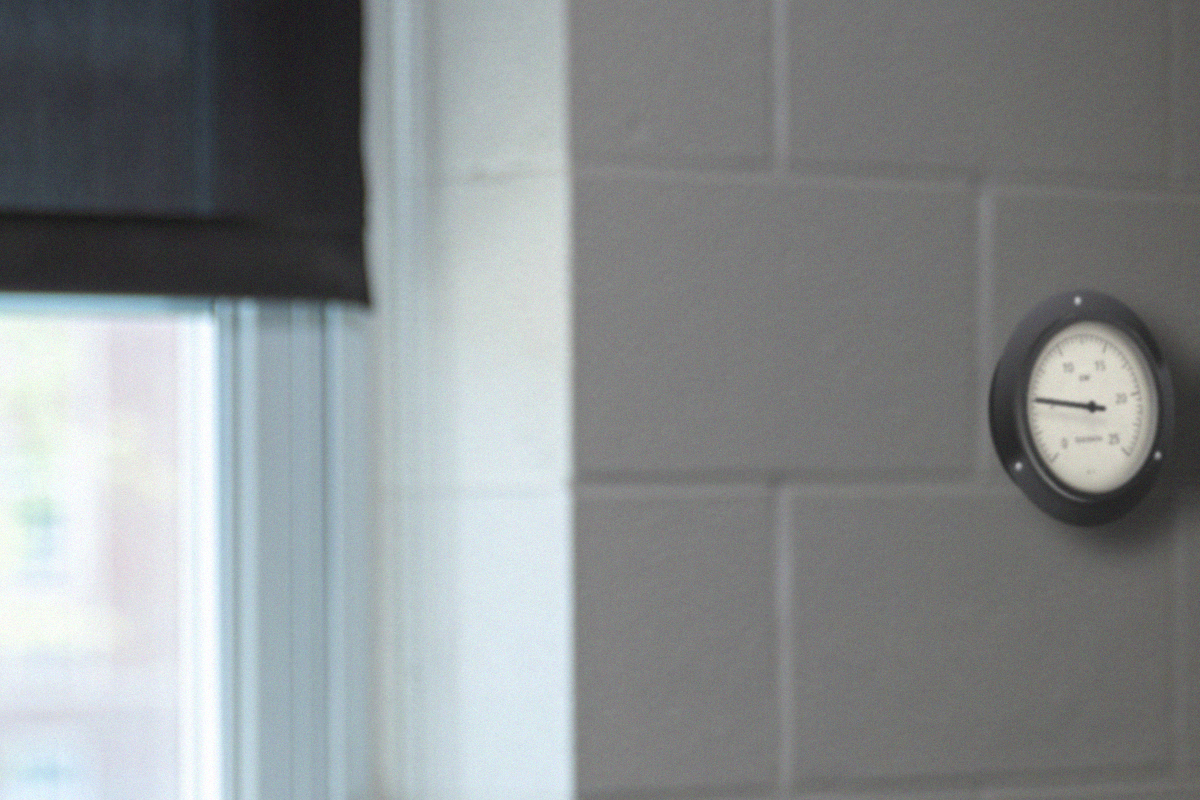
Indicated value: 5 bar
